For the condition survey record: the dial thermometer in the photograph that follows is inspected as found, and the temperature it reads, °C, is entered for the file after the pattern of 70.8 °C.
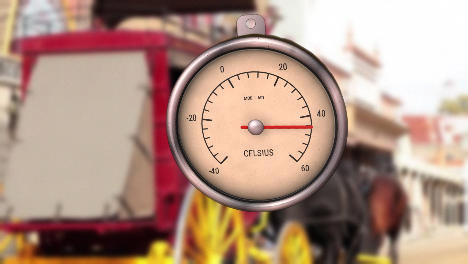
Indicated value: 44 °C
